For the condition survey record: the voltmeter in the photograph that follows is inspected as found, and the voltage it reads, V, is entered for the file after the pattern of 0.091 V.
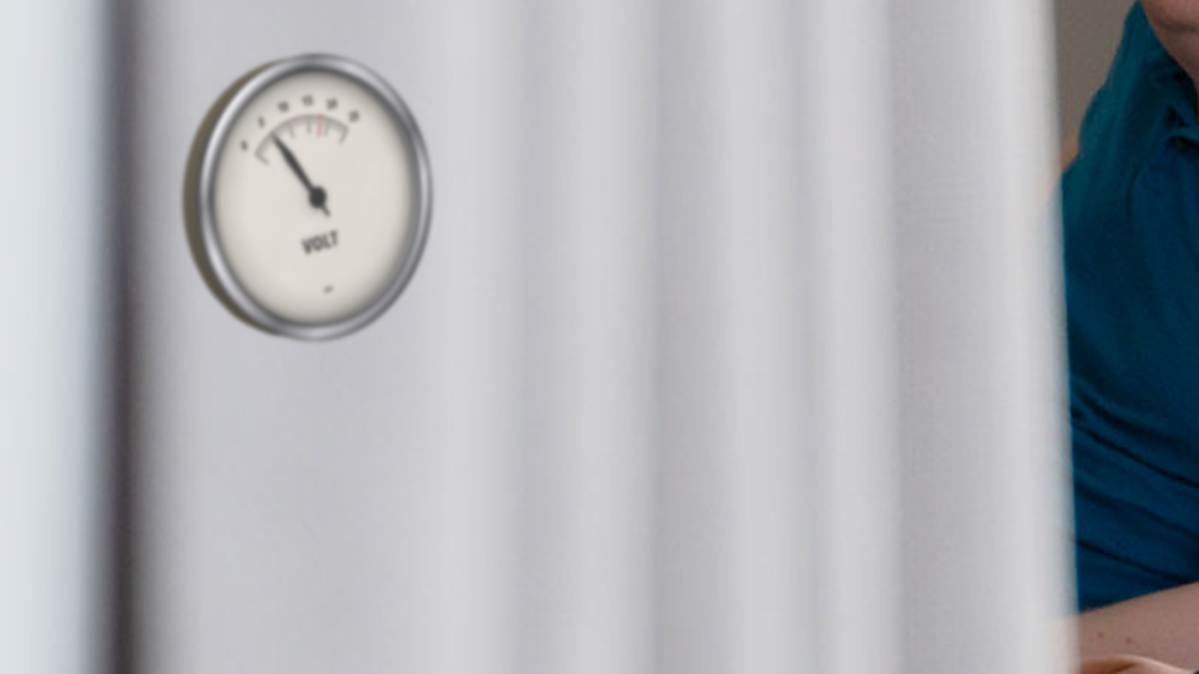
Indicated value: 5 V
